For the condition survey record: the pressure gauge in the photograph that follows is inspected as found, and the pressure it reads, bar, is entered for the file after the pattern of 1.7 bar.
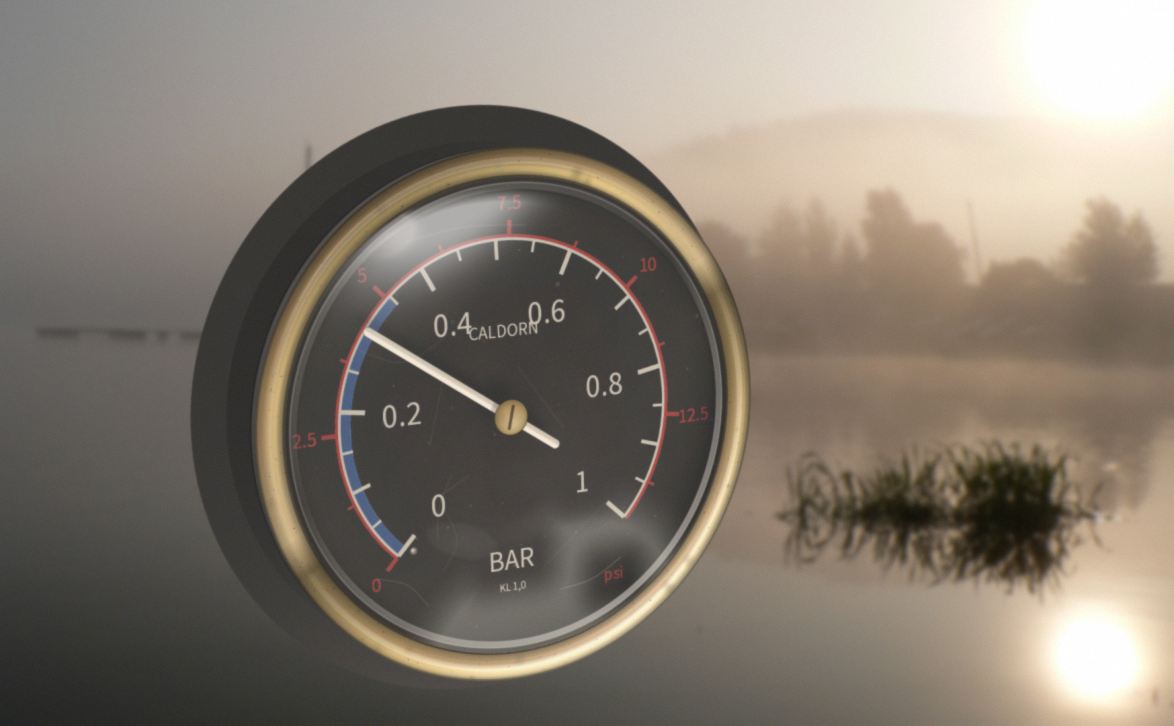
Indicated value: 0.3 bar
